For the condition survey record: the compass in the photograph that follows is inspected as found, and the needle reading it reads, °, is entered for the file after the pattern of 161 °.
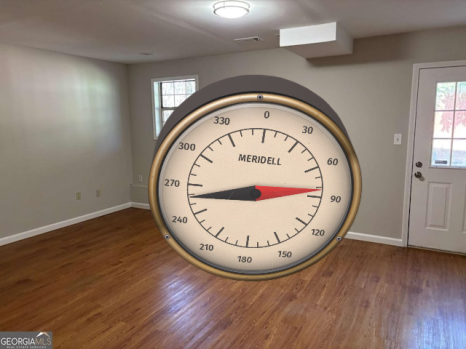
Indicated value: 80 °
